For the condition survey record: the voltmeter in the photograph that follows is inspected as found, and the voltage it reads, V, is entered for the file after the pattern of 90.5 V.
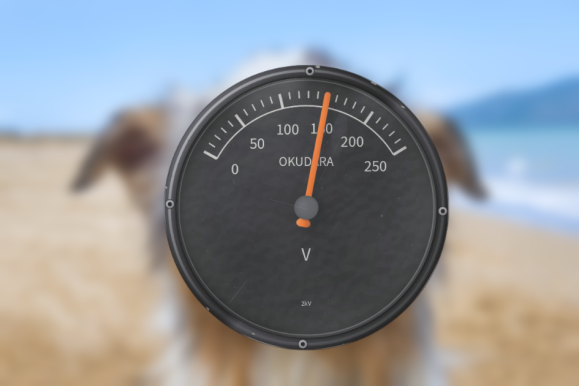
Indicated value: 150 V
